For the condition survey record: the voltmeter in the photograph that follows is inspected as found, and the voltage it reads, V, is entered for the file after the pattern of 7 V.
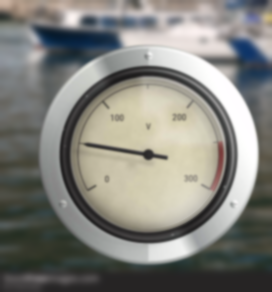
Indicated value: 50 V
